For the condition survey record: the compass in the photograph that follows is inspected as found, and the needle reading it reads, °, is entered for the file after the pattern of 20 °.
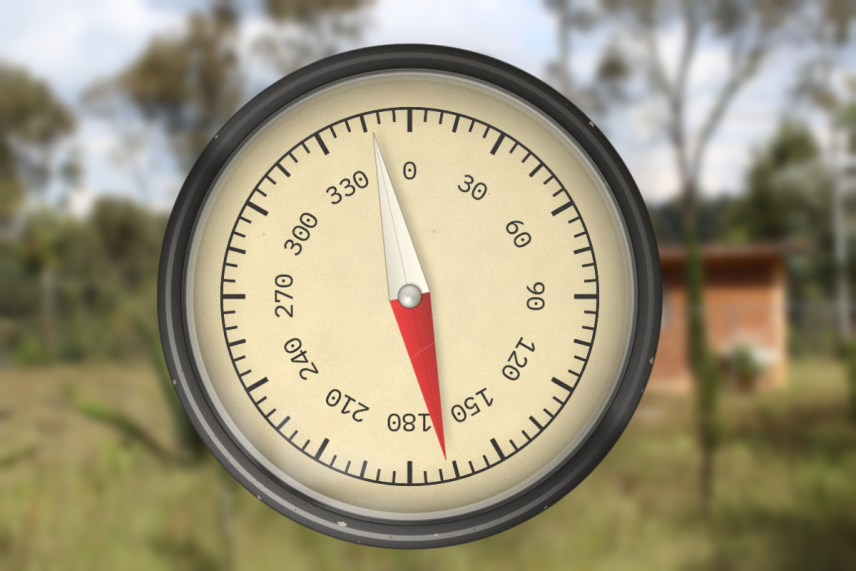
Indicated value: 167.5 °
